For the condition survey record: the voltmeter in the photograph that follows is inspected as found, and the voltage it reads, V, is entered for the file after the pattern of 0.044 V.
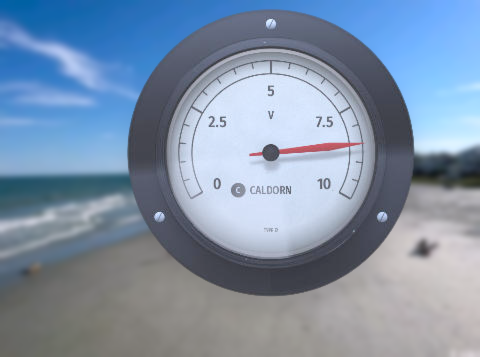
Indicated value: 8.5 V
